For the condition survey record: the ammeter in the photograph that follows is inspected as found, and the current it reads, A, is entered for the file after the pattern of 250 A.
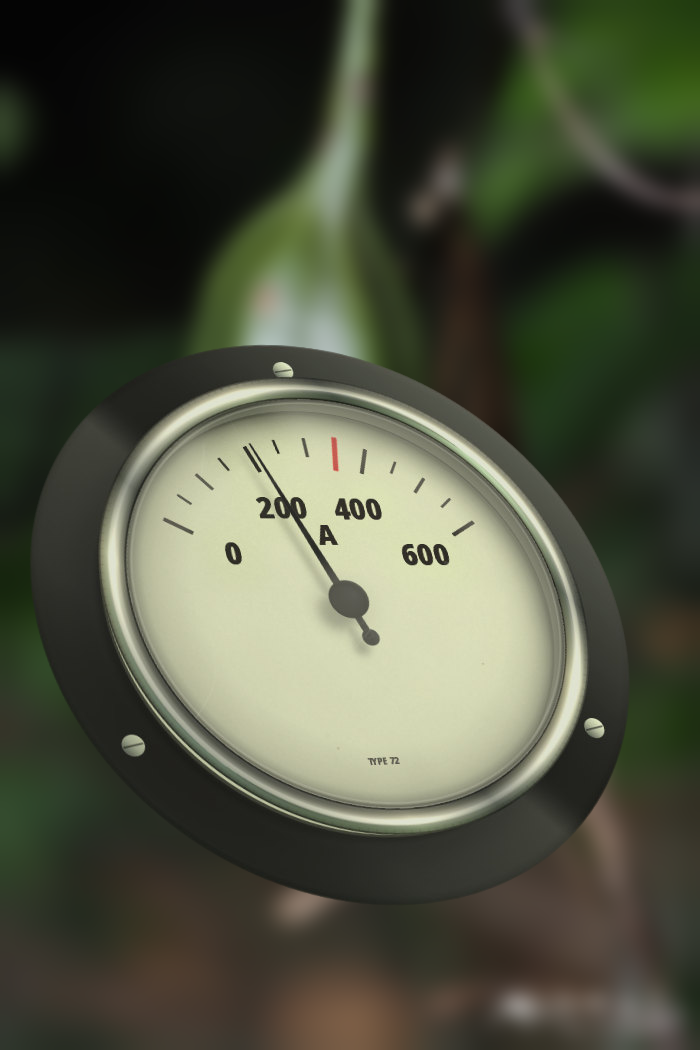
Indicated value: 200 A
